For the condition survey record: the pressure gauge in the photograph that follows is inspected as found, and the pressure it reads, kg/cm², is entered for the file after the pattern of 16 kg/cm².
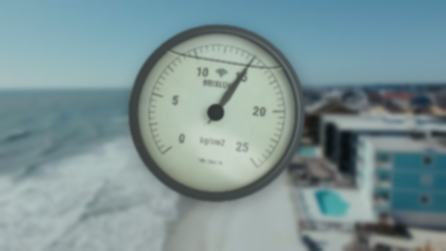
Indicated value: 15 kg/cm²
